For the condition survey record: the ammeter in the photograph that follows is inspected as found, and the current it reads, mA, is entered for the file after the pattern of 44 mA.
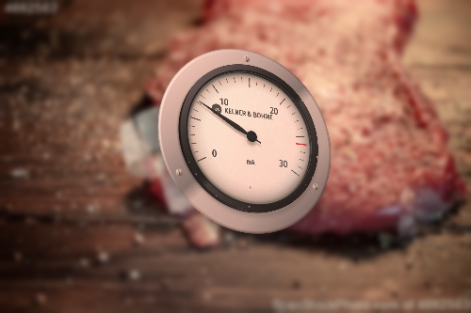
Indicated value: 7 mA
